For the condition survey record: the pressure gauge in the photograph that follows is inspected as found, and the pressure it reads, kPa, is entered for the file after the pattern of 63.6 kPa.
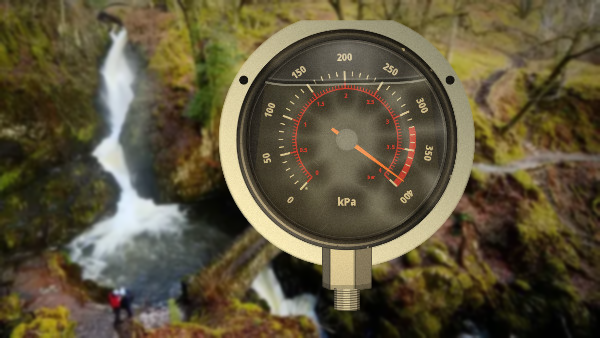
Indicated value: 390 kPa
